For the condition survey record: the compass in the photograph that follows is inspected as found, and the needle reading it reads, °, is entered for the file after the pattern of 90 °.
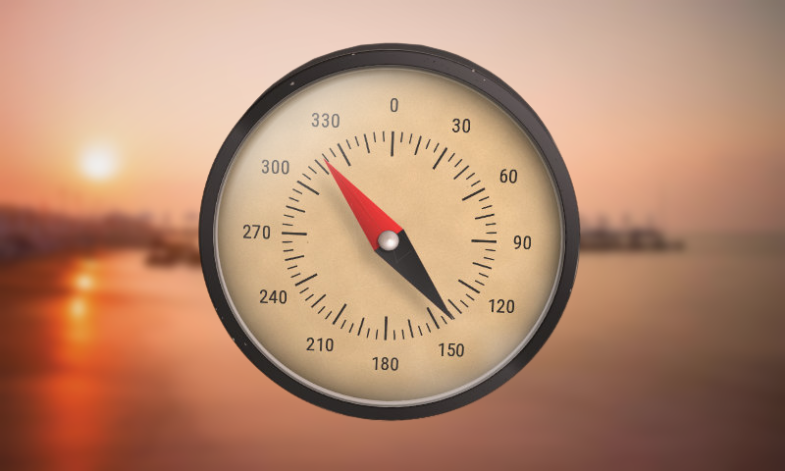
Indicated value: 320 °
